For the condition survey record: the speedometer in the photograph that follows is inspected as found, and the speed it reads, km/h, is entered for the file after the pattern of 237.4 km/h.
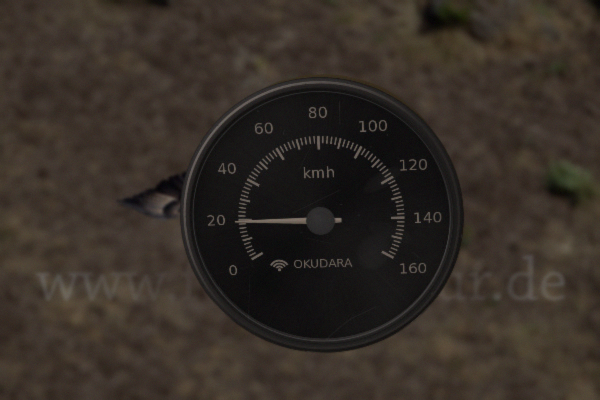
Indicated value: 20 km/h
